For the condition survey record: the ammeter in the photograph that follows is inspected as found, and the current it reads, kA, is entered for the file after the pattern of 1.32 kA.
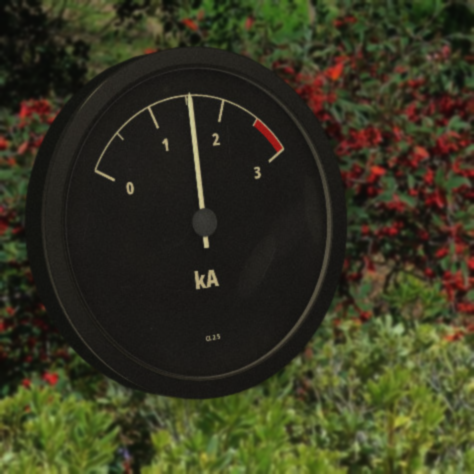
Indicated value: 1.5 kA
